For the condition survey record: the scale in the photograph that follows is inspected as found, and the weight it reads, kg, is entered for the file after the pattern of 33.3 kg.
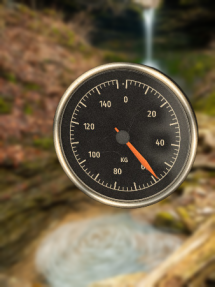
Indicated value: 58 kg
